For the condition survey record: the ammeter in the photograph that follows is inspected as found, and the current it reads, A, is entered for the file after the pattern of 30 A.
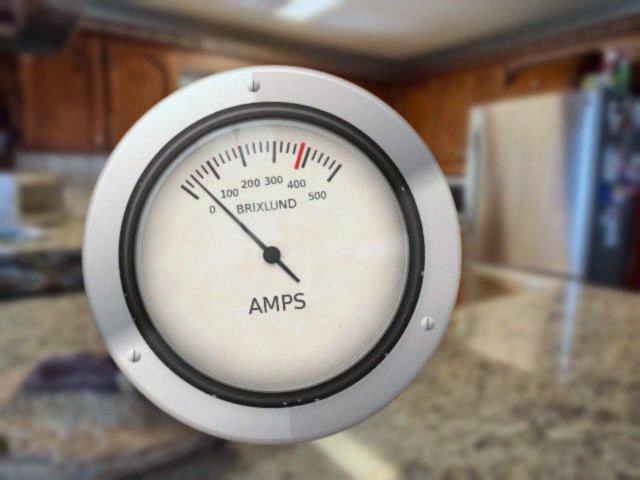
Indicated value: 40 A
